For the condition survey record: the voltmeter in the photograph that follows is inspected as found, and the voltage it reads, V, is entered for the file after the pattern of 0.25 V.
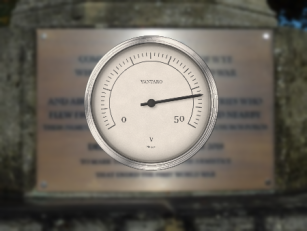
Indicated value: 42 V
